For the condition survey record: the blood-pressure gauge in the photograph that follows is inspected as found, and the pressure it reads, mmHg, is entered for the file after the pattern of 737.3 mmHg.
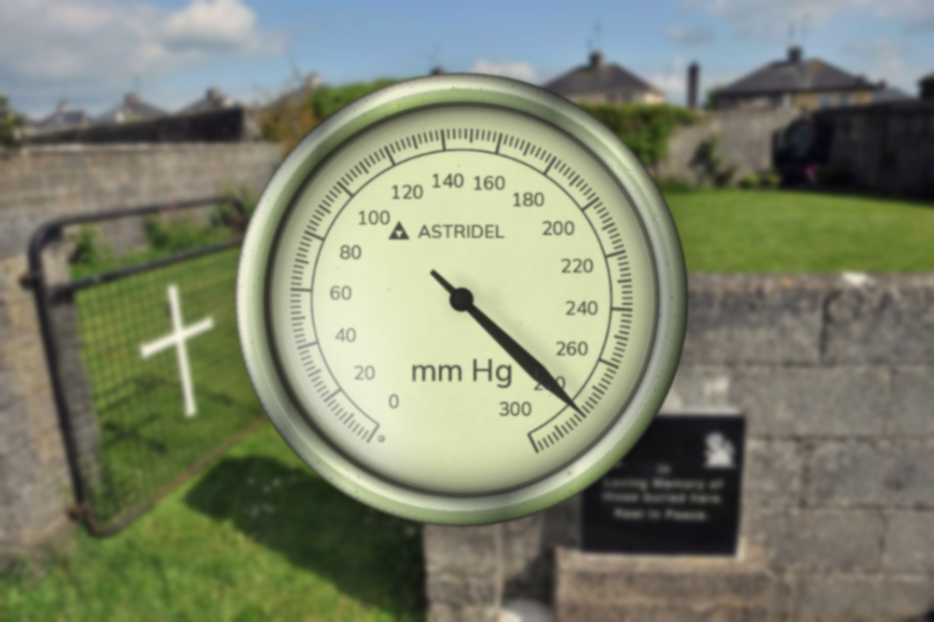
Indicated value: 280 mmHg
